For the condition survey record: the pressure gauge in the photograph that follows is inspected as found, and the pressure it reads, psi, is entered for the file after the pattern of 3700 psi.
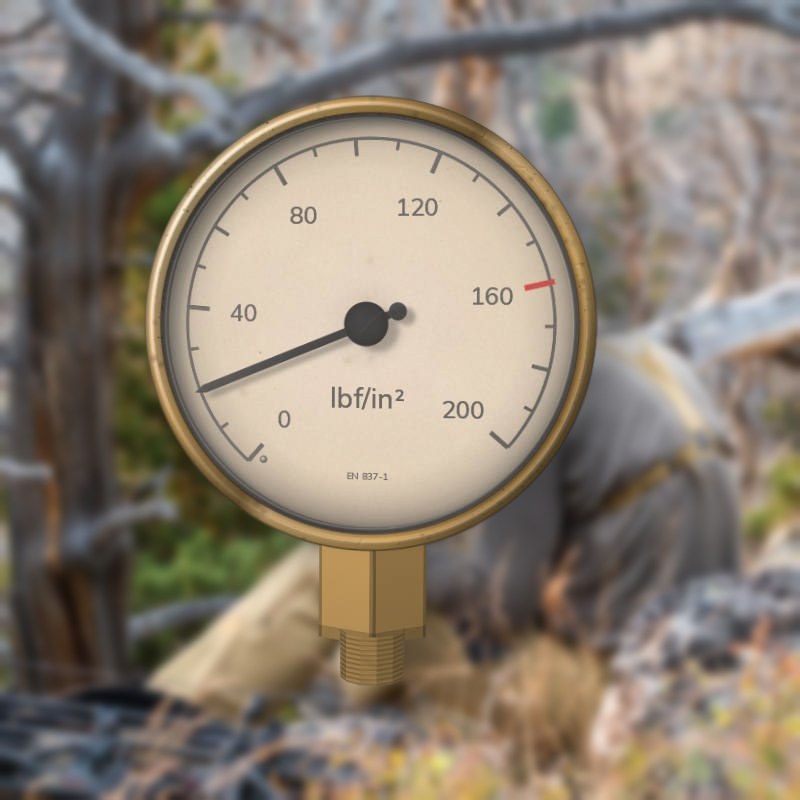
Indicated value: 20 psi
